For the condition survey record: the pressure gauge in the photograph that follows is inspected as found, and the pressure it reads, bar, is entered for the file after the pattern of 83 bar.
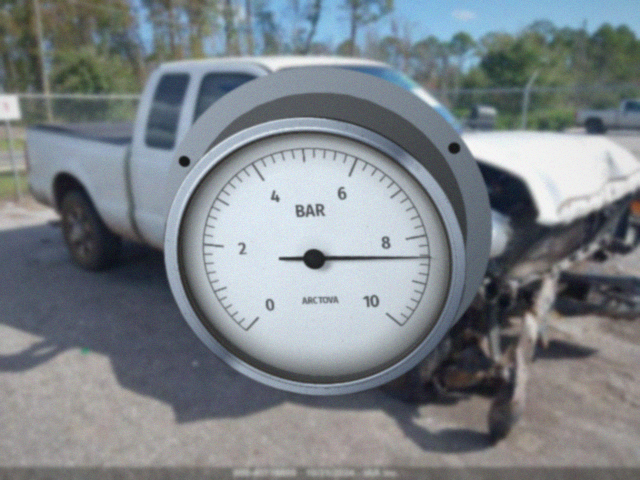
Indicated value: 8.4 bar
